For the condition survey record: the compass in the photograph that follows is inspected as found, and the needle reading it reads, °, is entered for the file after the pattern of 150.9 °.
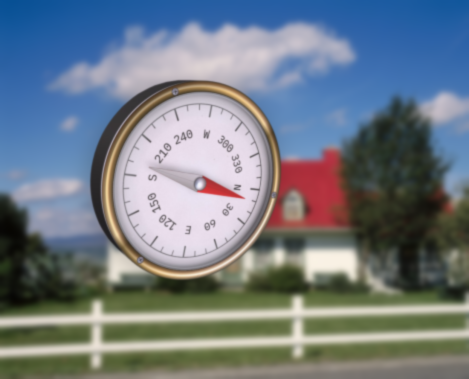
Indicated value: 10 °
